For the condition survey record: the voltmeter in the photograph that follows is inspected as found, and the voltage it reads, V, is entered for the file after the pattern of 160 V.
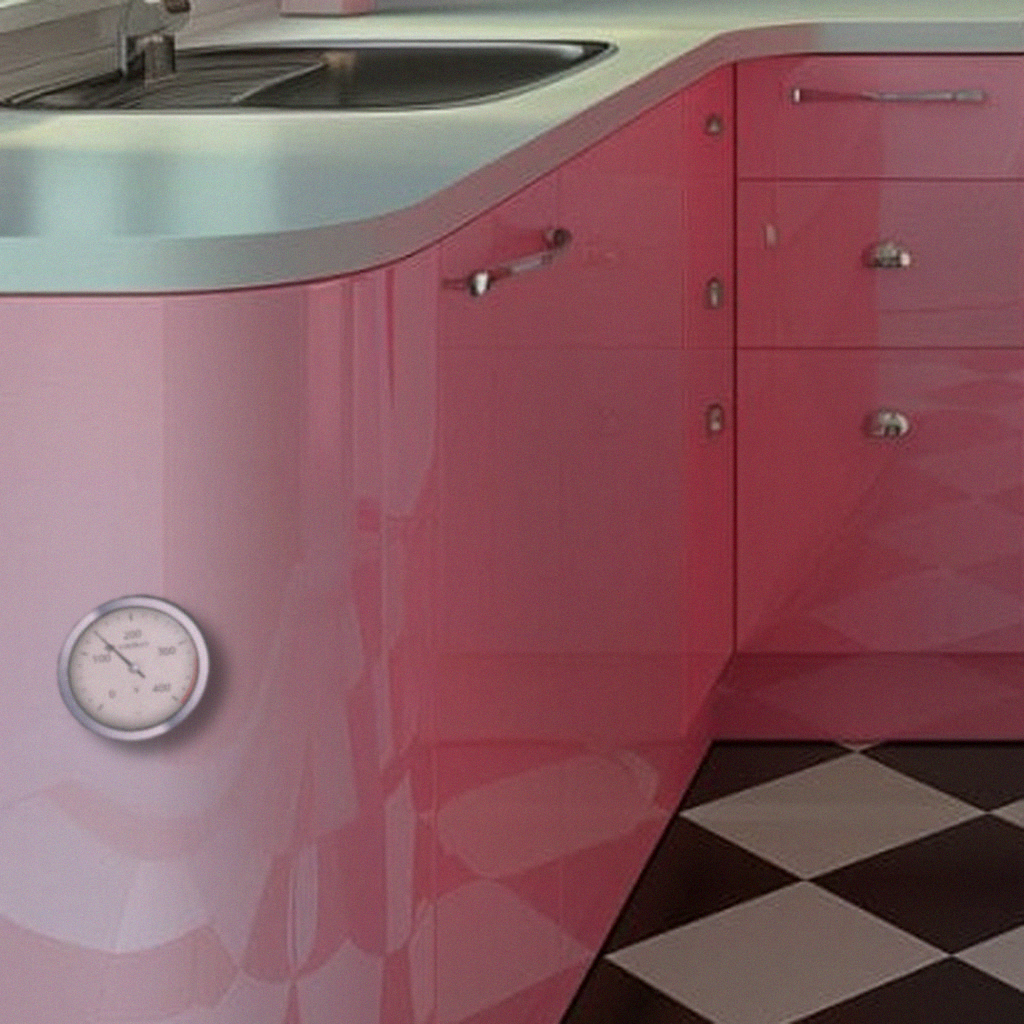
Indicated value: 140 V
